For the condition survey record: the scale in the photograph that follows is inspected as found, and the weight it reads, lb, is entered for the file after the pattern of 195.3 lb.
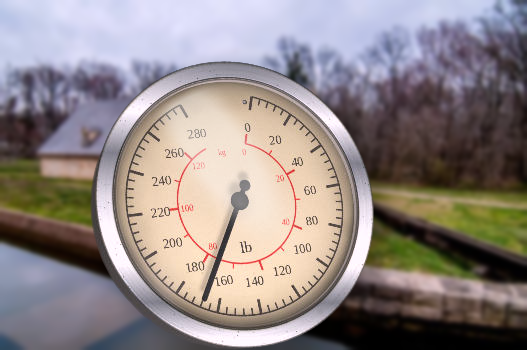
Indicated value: 168 lb
